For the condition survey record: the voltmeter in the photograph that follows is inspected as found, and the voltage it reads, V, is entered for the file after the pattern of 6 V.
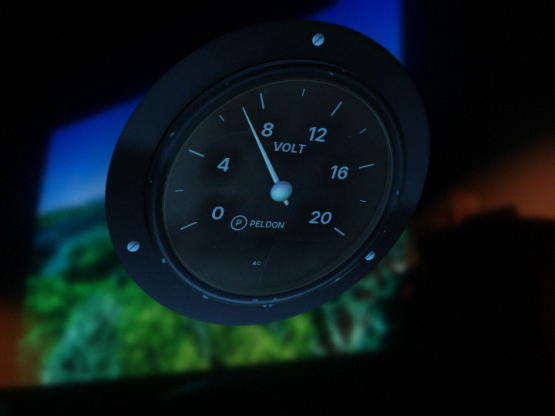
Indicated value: 7 V
